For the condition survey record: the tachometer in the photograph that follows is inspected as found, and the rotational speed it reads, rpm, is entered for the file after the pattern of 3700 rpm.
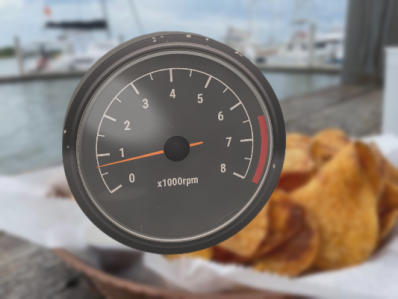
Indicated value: 750 rpm
